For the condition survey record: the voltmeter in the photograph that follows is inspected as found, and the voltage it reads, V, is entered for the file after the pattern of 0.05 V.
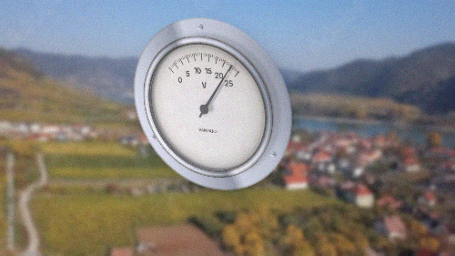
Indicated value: 22.5 V
